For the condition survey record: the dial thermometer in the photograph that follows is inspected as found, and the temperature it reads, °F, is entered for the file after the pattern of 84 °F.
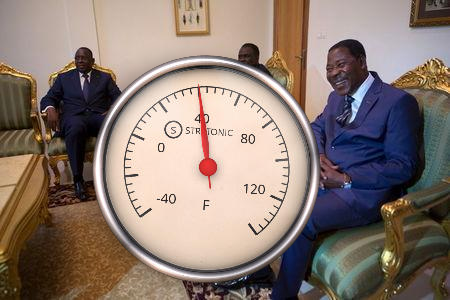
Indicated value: 40 °F
